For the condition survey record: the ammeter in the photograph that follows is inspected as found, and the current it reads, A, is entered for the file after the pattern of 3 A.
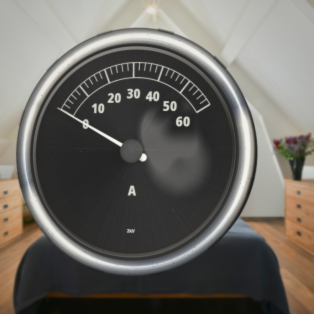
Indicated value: 0 A
